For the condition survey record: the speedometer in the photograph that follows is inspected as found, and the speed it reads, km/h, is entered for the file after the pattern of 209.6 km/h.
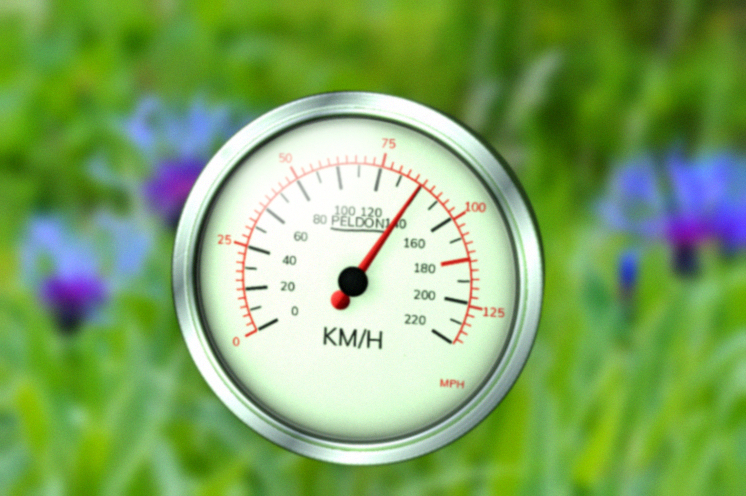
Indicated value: 140 km/h
